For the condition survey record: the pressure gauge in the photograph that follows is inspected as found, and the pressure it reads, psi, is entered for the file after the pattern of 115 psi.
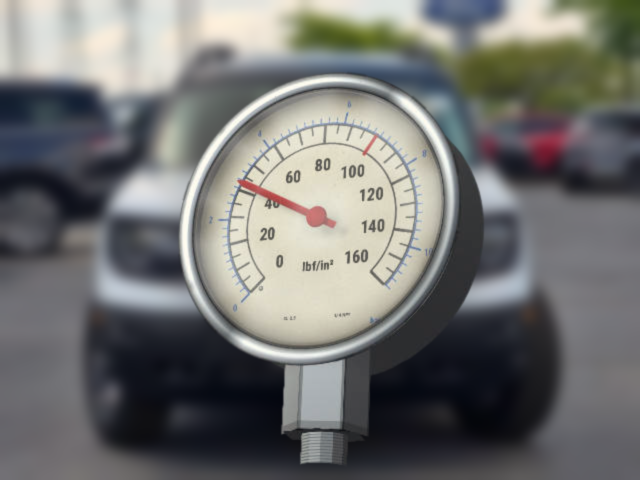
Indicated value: 42.5 psi
